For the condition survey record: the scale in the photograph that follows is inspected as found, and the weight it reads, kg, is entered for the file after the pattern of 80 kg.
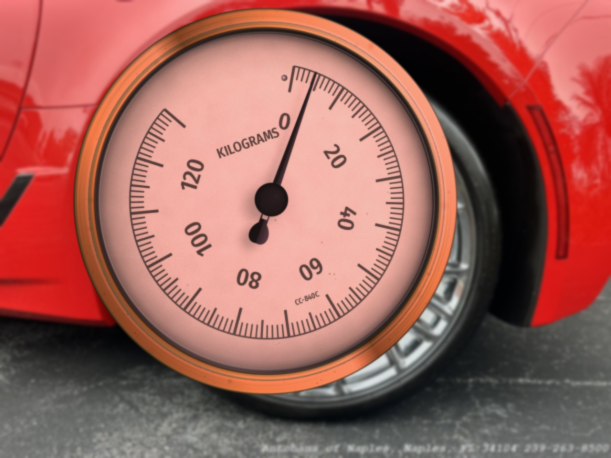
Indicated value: 4 kg
